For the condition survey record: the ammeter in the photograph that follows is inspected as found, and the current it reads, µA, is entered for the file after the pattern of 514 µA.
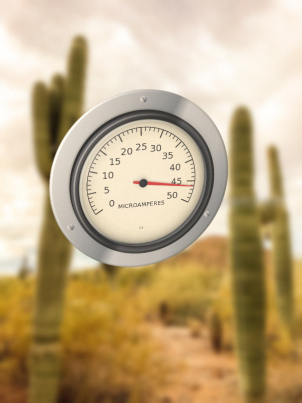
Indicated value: 46 µA
